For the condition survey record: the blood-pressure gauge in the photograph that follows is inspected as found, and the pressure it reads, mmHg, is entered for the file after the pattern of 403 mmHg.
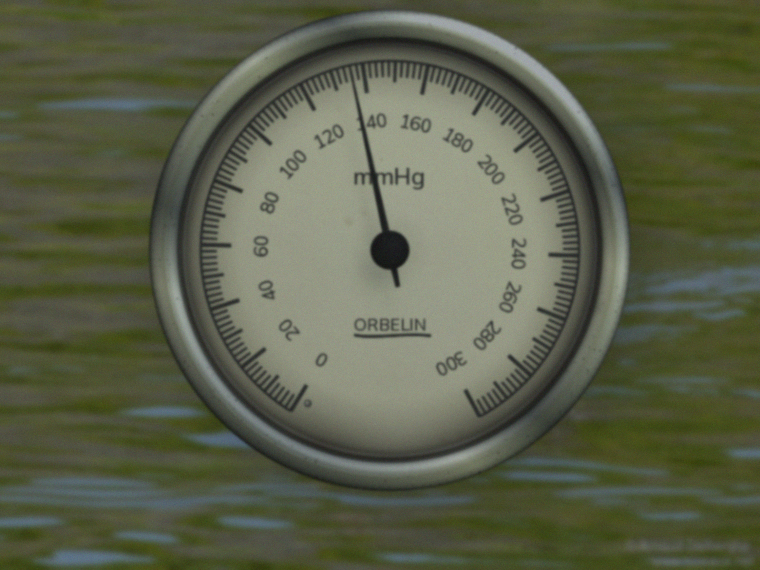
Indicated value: 136 mmHg
